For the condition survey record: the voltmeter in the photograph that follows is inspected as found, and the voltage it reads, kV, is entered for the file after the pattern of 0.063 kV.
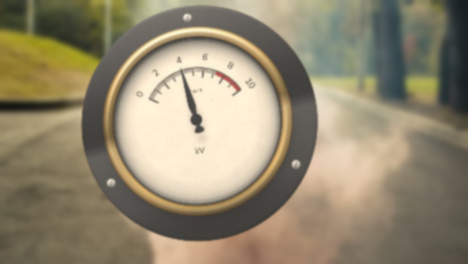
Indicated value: 4 kV
